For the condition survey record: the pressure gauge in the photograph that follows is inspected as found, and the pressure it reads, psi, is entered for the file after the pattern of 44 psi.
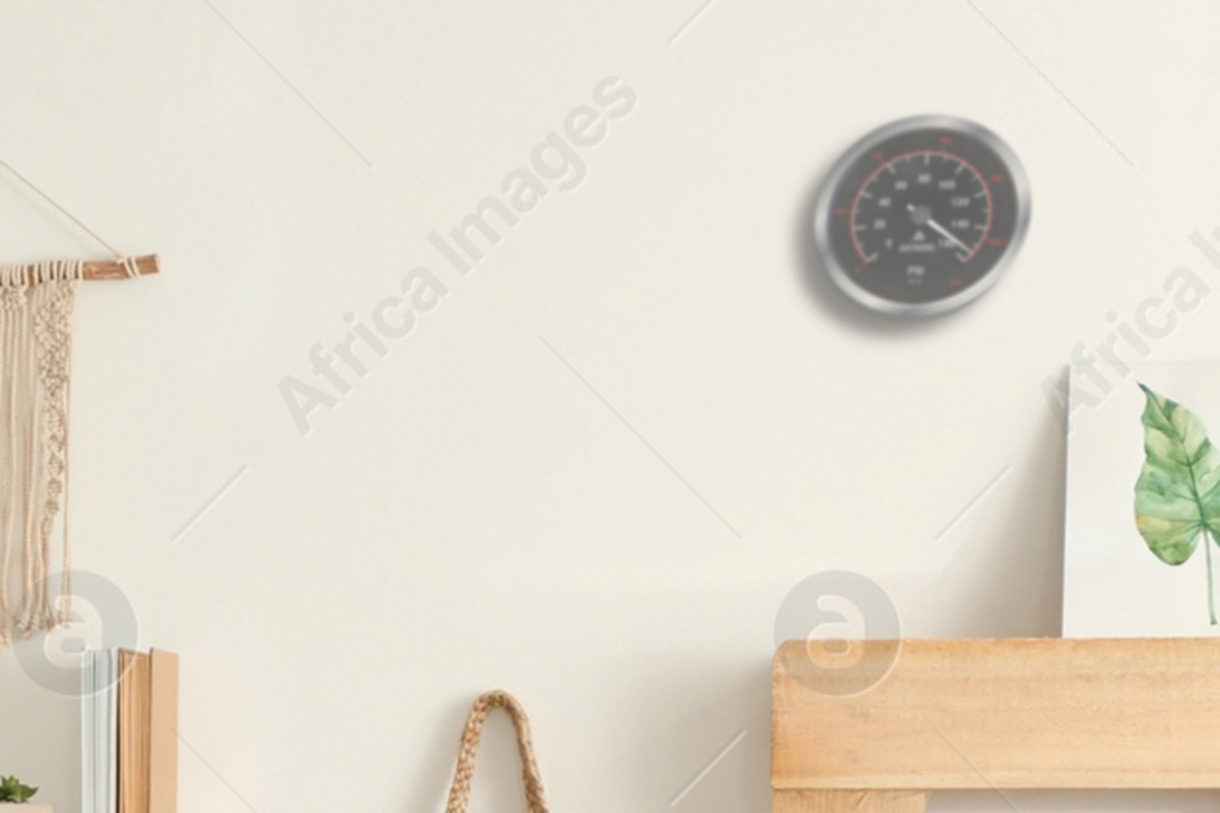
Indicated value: 155 psi
